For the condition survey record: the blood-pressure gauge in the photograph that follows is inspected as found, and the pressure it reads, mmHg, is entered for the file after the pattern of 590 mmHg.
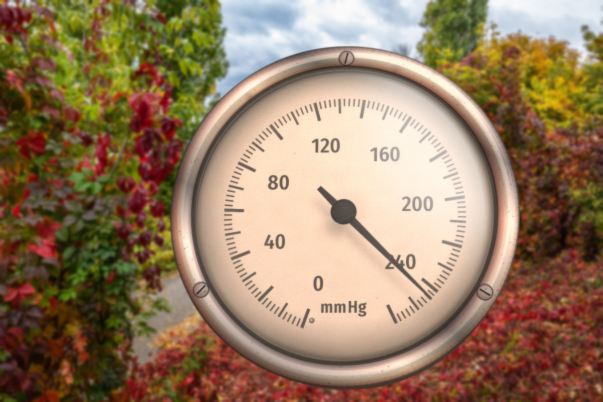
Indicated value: 244 mmHg
